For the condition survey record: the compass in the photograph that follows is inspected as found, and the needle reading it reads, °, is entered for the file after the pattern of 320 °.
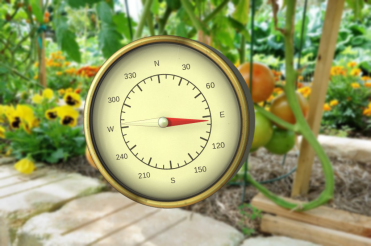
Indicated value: 95 °
